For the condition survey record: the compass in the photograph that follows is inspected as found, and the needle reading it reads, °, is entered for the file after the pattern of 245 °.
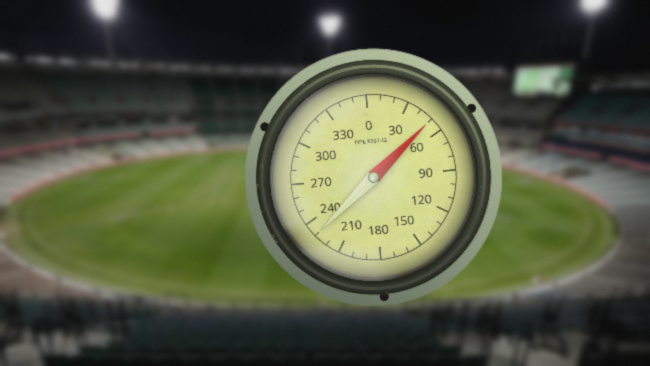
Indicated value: 50 °
